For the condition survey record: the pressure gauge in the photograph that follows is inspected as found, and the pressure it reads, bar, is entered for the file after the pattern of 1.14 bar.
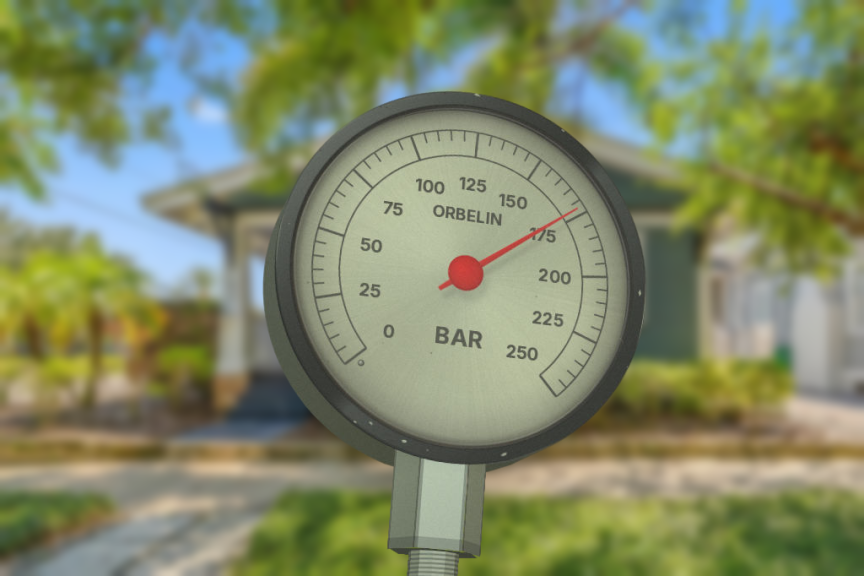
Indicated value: 172.5 bar
